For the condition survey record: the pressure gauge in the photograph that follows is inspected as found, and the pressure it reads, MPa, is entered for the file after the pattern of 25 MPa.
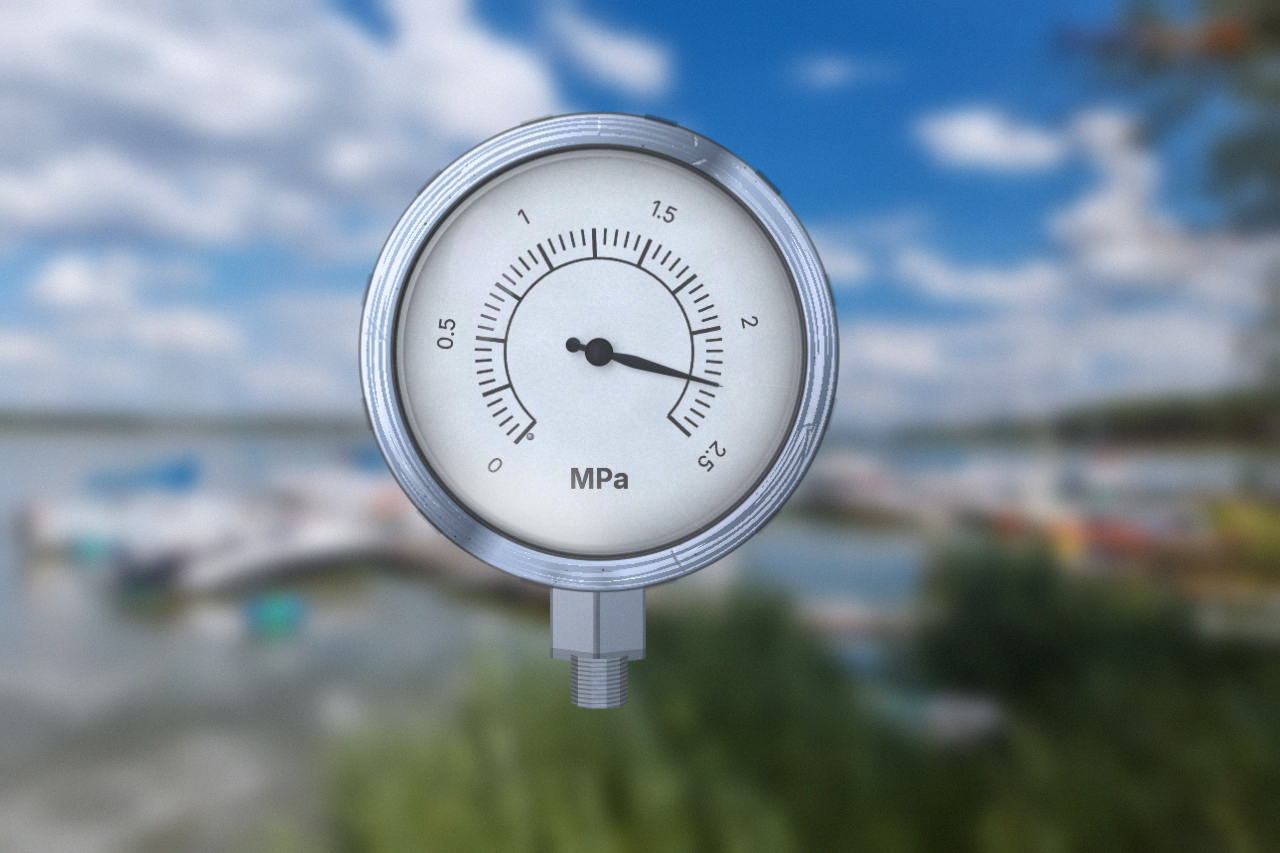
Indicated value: 2.25 MPa
